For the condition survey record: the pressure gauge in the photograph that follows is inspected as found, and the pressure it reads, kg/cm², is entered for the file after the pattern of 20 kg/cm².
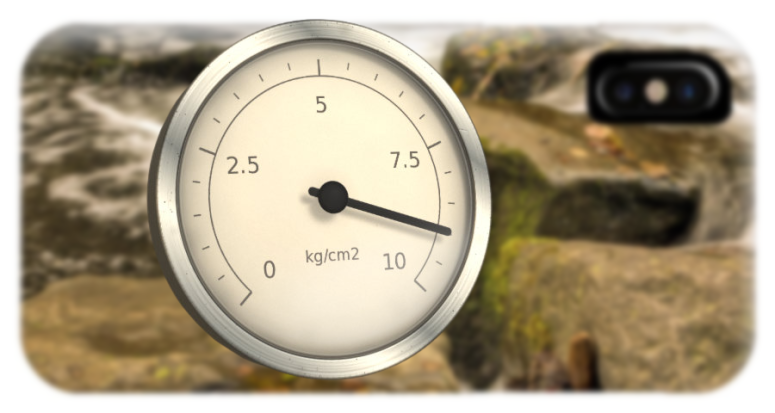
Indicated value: 9 kg/cm²
